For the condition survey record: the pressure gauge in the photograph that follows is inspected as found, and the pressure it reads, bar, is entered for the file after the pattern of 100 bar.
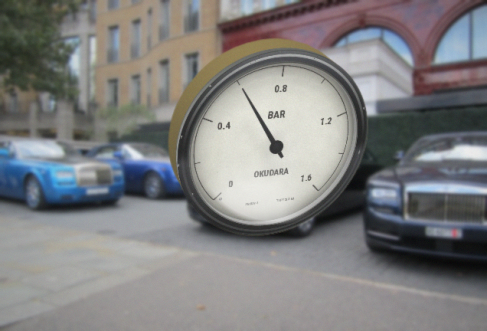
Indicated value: 0.6 bar
